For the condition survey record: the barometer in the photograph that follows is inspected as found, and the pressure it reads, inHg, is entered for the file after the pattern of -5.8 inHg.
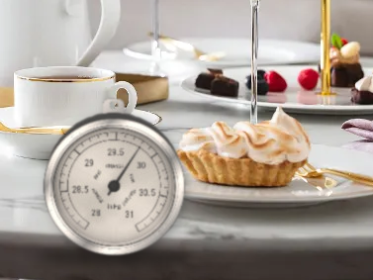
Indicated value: 29.8 inHg
